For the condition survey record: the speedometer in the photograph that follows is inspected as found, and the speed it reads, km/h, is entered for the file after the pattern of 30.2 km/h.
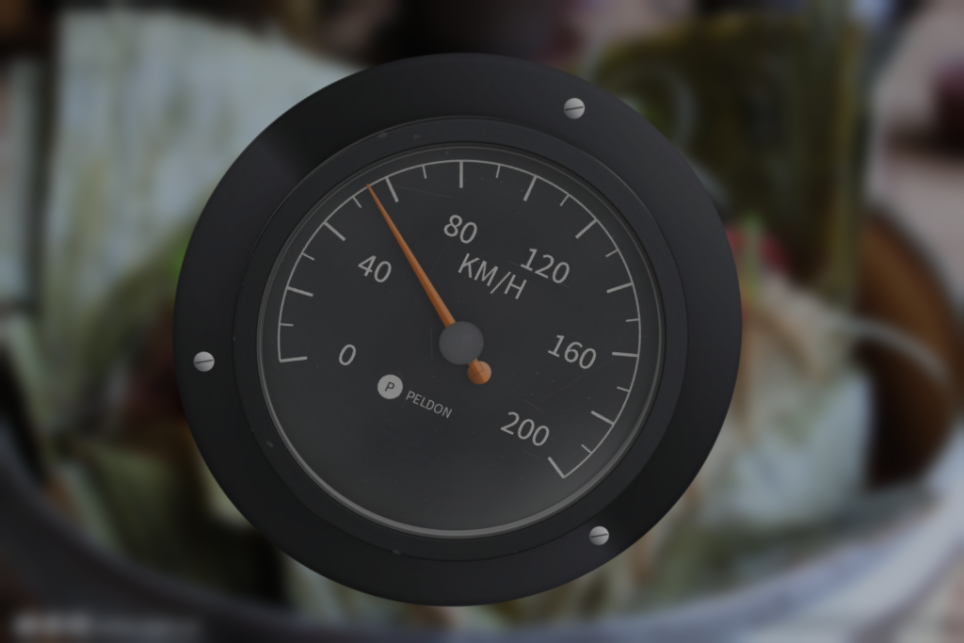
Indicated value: 55 km/h
